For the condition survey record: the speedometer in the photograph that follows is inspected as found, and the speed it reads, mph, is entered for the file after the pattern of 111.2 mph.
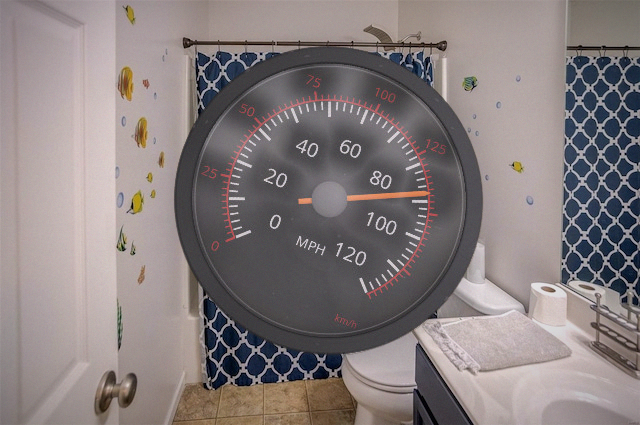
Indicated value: 88 mph
